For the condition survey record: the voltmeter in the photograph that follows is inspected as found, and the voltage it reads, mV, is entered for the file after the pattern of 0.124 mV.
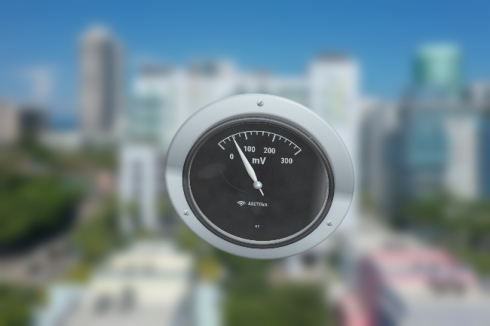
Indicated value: 60 mV
